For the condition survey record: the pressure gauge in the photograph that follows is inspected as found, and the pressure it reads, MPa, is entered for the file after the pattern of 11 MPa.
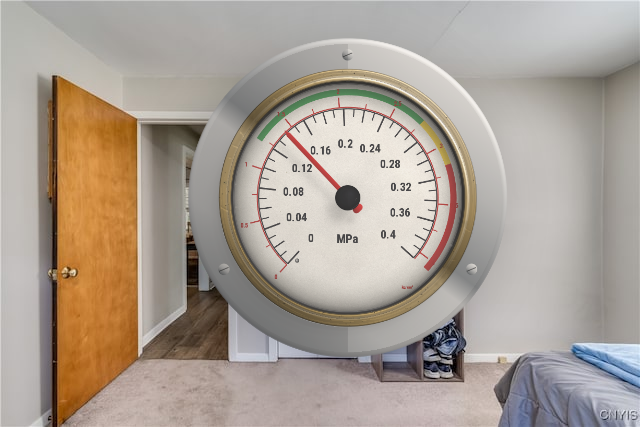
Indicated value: 0.14 MPa
